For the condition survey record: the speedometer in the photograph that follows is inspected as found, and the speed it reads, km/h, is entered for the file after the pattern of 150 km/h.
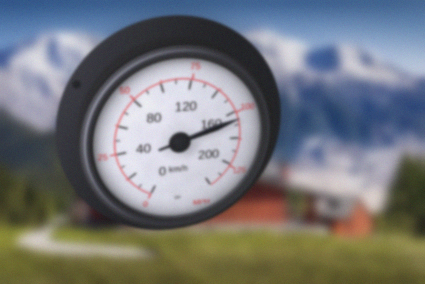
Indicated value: 165 km/h
